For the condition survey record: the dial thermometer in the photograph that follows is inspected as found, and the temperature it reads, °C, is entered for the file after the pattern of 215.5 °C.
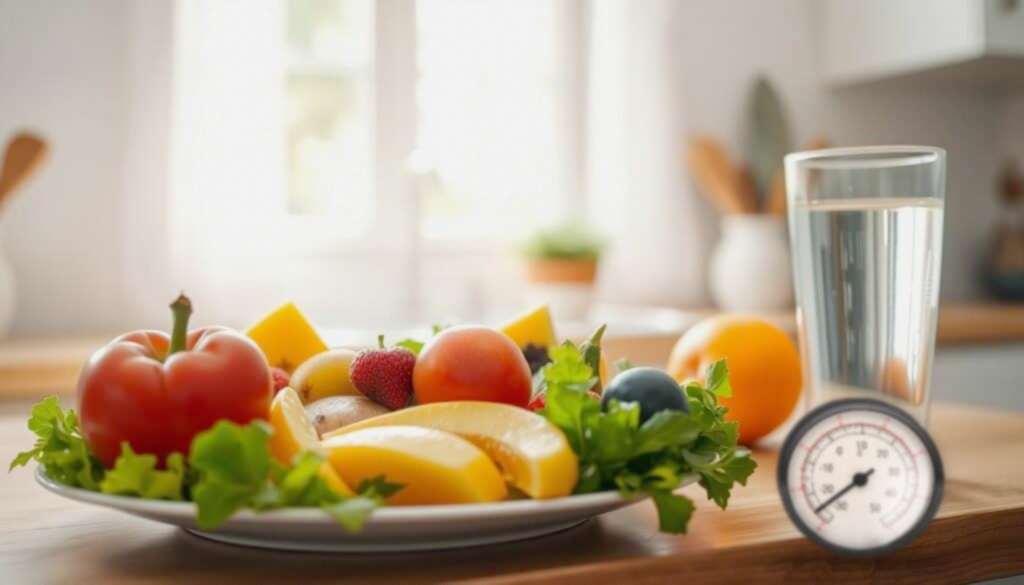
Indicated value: -25 °C
